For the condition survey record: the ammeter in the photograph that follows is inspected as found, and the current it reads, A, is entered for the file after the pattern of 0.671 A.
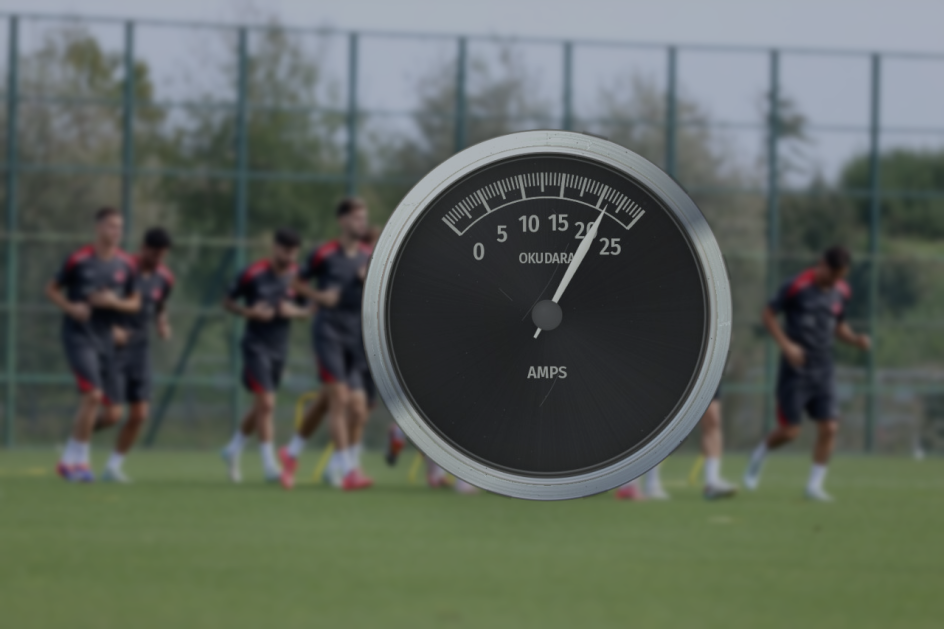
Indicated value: 21 A
